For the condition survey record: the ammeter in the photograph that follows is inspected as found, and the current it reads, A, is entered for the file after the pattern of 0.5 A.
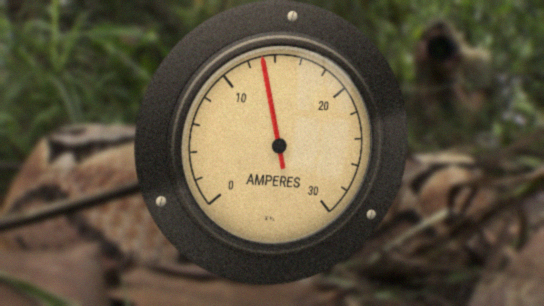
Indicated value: 13 A
